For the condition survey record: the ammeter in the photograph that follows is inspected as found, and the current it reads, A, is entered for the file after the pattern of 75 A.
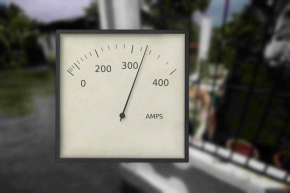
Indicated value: 330 A
